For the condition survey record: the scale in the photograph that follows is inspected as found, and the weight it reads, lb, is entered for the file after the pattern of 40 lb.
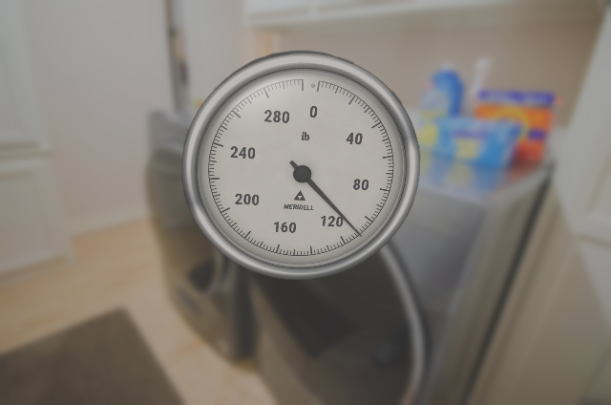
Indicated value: 110 lb
